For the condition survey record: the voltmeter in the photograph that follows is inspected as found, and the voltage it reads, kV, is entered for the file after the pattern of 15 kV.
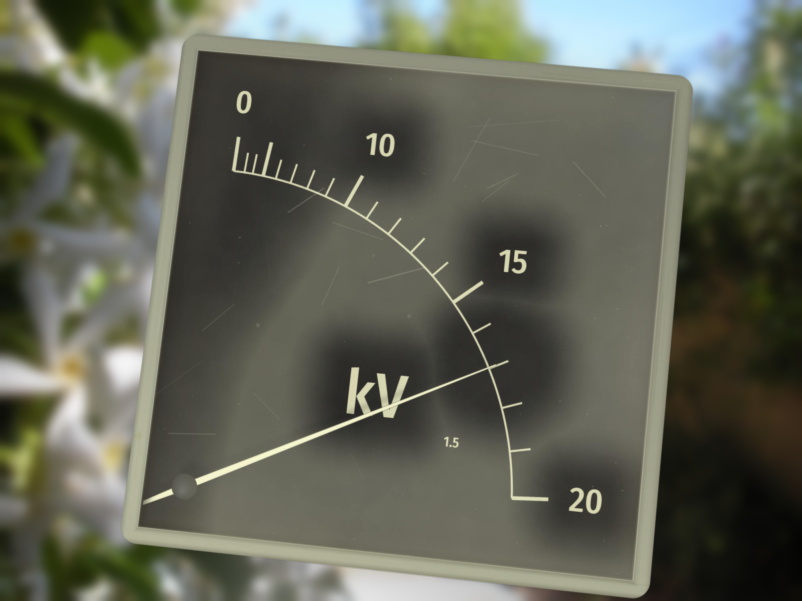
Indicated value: 17 kV
